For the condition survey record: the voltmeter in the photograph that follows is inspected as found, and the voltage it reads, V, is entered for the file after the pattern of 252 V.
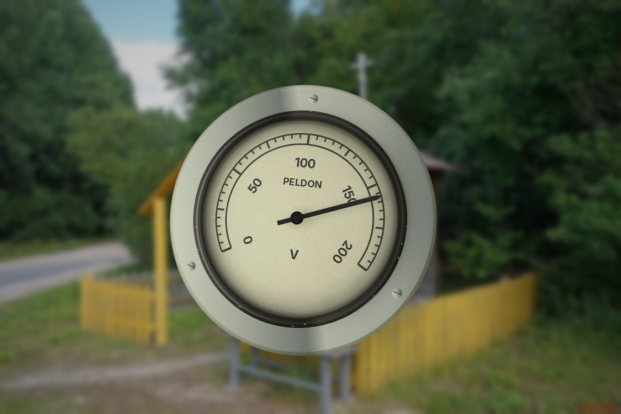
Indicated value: 157.5 V
